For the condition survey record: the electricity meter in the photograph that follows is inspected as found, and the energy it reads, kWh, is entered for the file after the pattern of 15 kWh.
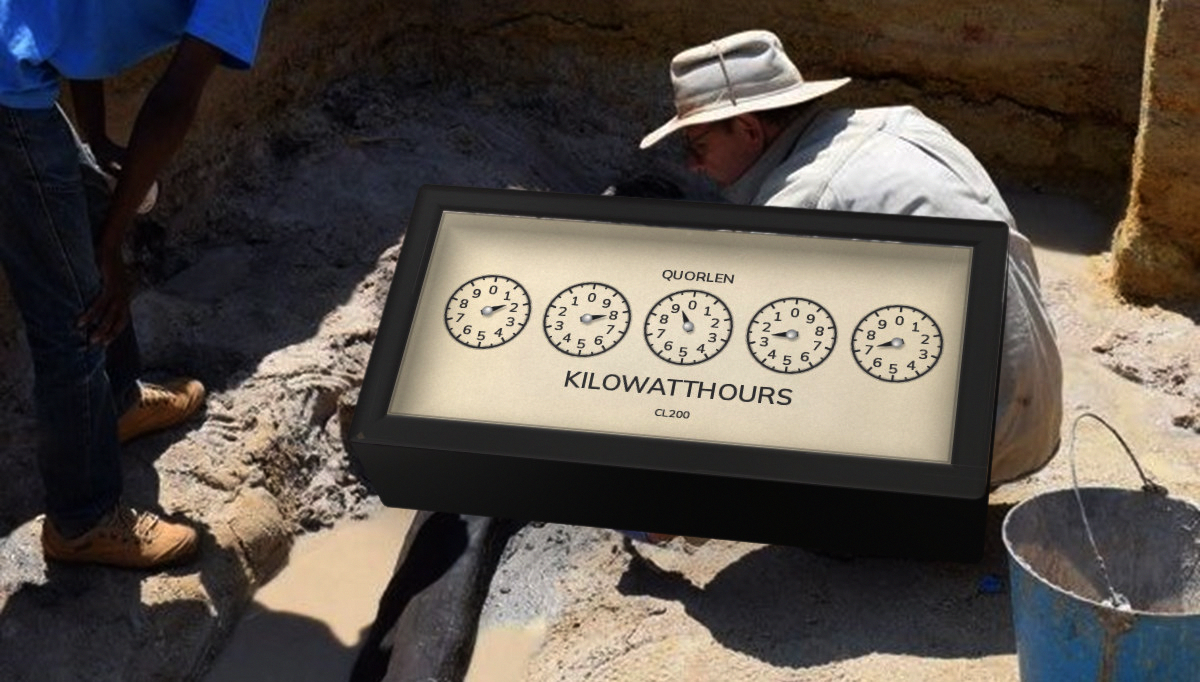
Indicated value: 17927 kWh
